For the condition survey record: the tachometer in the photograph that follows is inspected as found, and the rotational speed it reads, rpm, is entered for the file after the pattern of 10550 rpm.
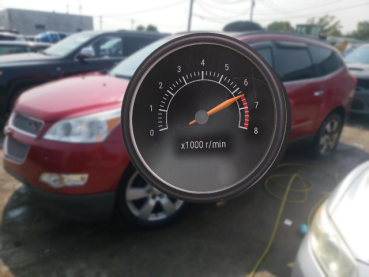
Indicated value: 6400 rpm
